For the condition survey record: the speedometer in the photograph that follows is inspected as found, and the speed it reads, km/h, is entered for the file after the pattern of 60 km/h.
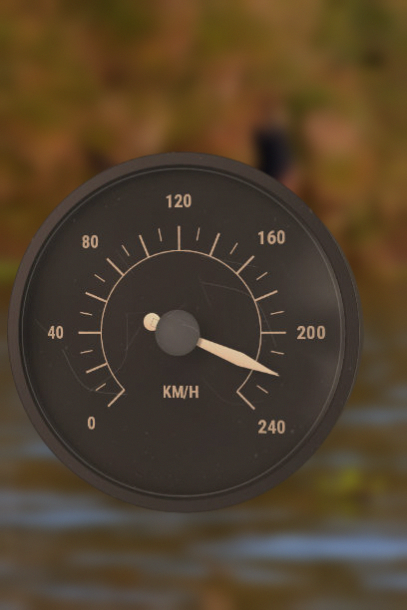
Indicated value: 220 km/h
